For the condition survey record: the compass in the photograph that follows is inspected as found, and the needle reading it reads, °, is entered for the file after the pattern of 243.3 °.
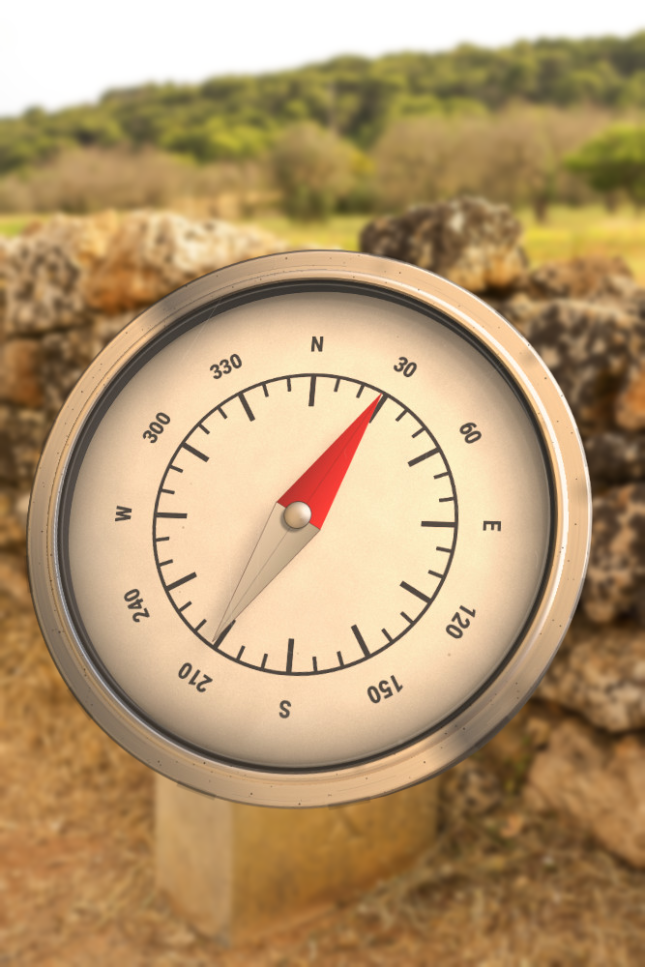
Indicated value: 30 °
